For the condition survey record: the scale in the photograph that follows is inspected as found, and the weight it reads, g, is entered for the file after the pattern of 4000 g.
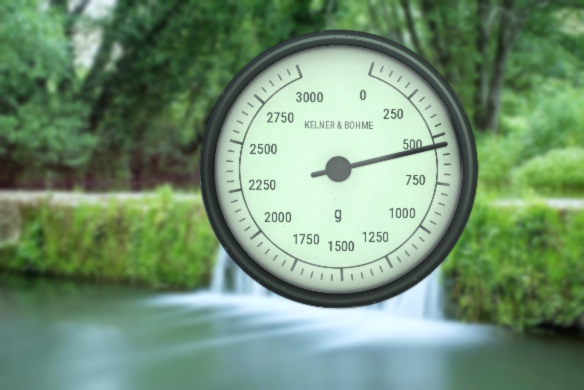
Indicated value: 550 g
